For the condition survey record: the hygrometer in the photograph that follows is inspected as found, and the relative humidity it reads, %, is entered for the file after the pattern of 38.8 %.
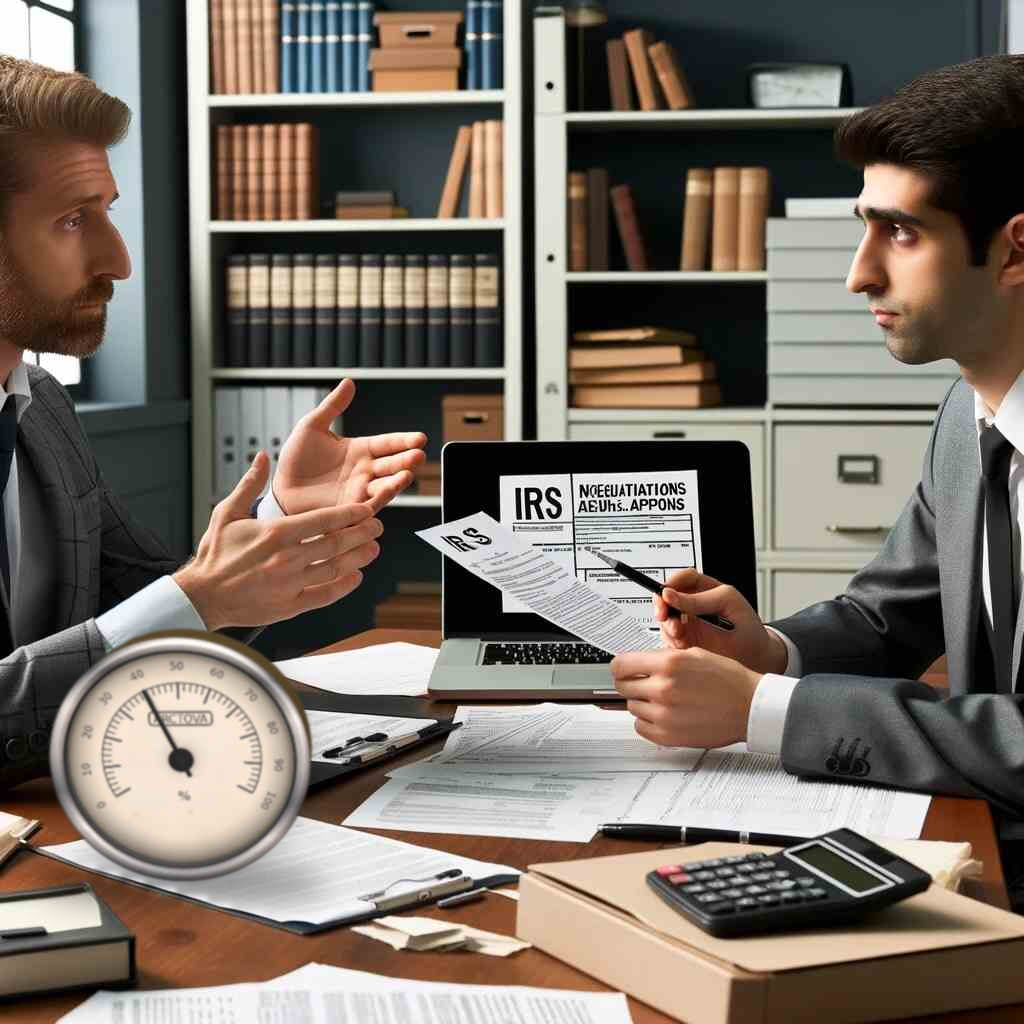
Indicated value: 40 %
